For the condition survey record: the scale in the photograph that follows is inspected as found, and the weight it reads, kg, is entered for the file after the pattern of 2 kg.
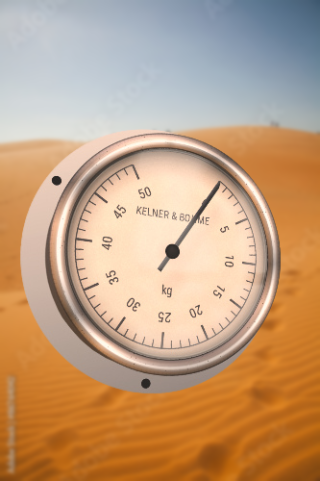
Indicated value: 0 kg
